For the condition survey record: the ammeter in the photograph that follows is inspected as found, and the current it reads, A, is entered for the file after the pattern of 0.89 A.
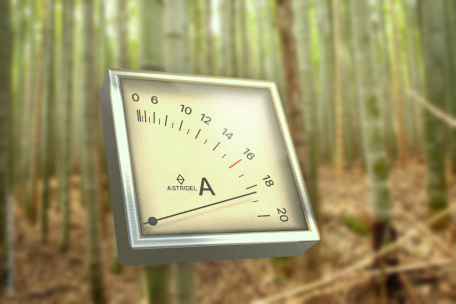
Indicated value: 18.5 A
